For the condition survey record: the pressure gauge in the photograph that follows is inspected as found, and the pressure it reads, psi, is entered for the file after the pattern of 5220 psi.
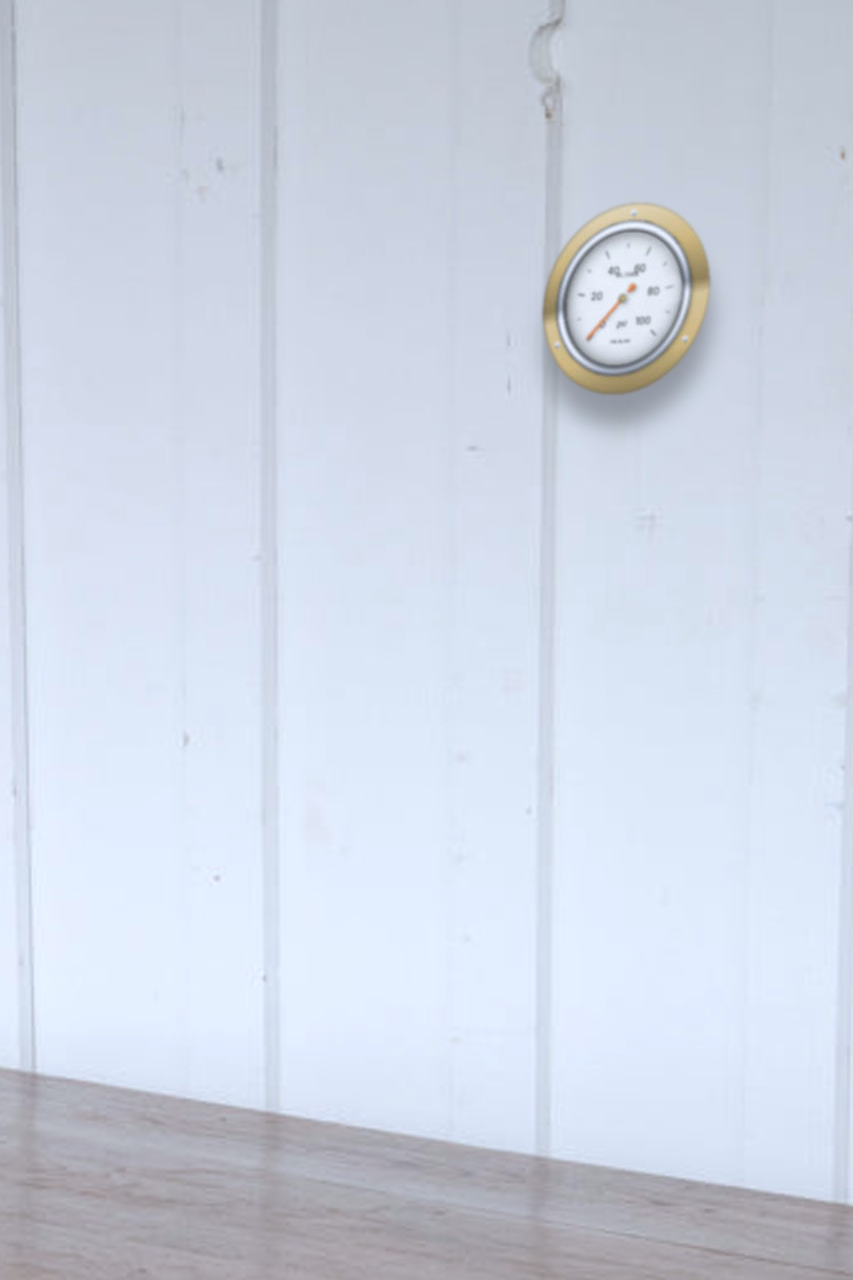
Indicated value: 0 psi
